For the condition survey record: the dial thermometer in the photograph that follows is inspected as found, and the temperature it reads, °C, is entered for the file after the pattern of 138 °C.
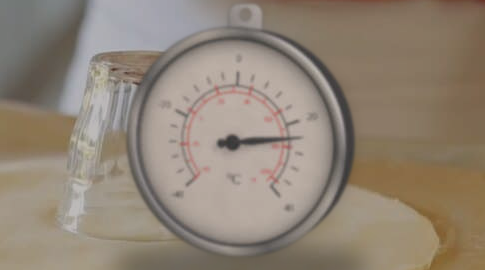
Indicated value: 24 °C
